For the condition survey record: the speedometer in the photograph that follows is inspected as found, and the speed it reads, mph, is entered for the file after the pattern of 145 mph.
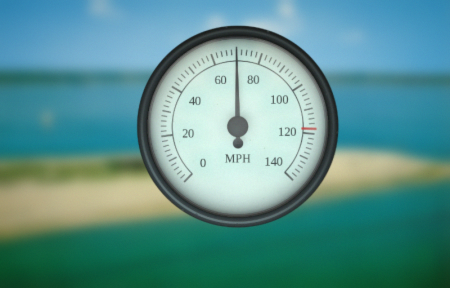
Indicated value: 70 mph
